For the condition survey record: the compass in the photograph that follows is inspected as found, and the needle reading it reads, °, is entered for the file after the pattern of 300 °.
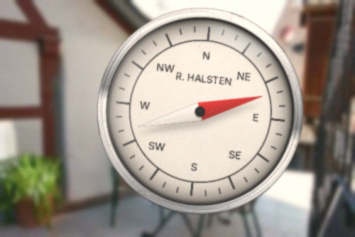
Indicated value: 70 °
